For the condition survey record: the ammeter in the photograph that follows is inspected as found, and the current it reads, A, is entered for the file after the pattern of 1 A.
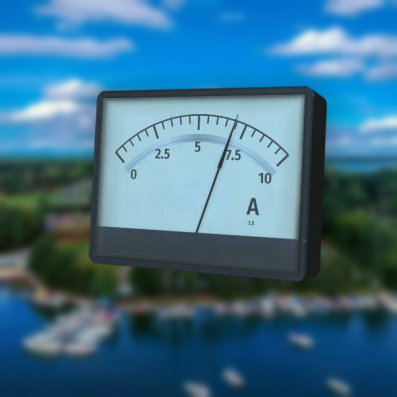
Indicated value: 7 A
